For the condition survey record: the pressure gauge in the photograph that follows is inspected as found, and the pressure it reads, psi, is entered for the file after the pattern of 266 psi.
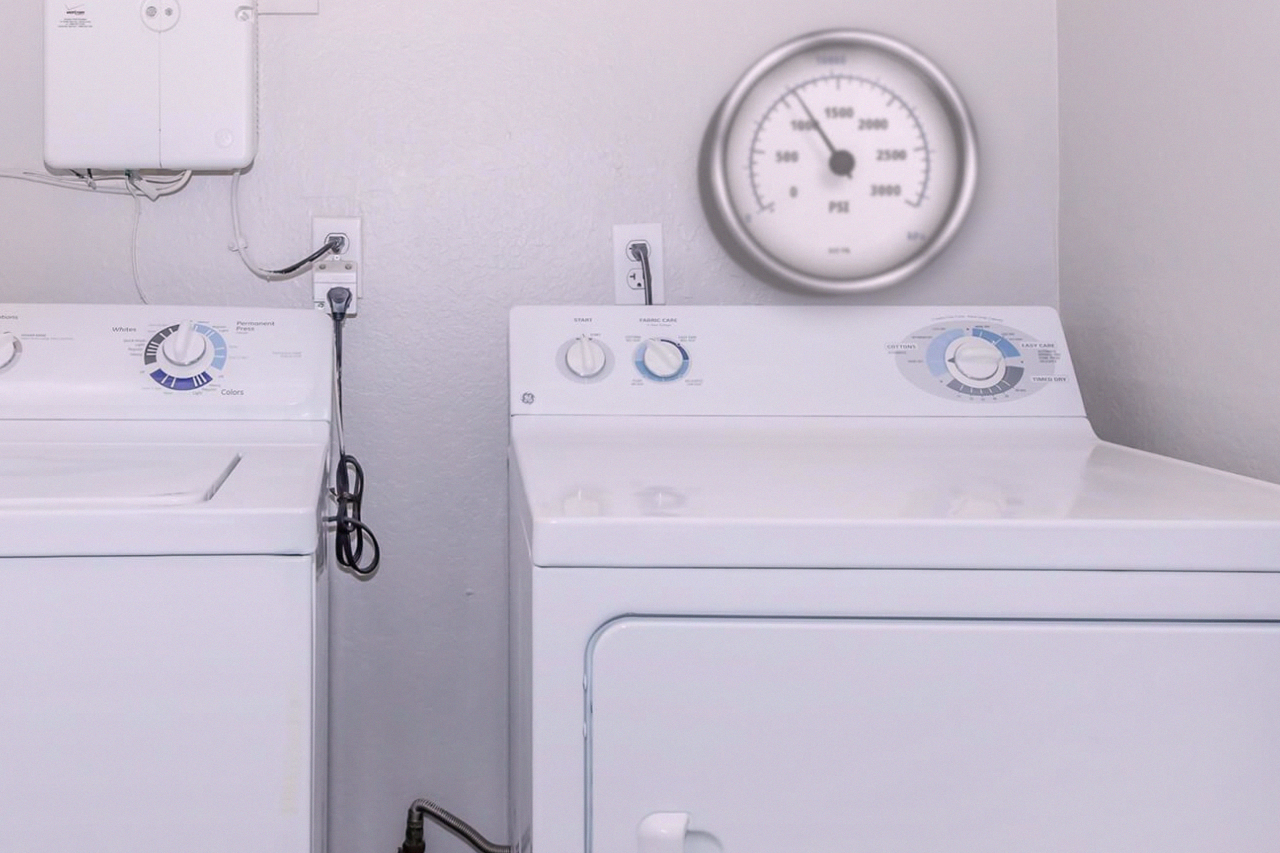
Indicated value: 1100 psi
